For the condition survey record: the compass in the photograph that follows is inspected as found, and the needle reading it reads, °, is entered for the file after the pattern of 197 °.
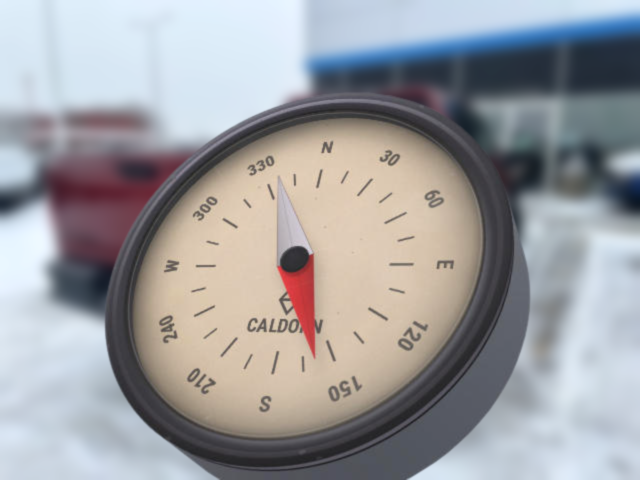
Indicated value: 157.5 °
